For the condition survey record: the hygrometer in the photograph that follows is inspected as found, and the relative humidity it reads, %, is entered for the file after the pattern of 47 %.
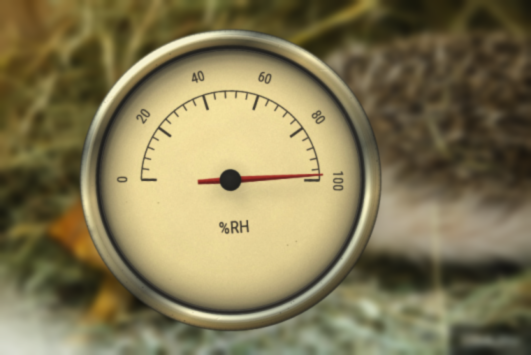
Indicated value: 98 %
